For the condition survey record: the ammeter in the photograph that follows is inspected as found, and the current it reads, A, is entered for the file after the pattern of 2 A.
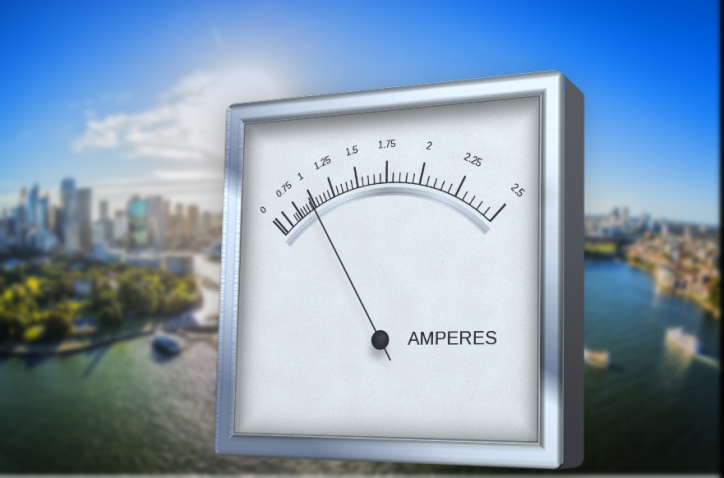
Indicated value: 1 A
